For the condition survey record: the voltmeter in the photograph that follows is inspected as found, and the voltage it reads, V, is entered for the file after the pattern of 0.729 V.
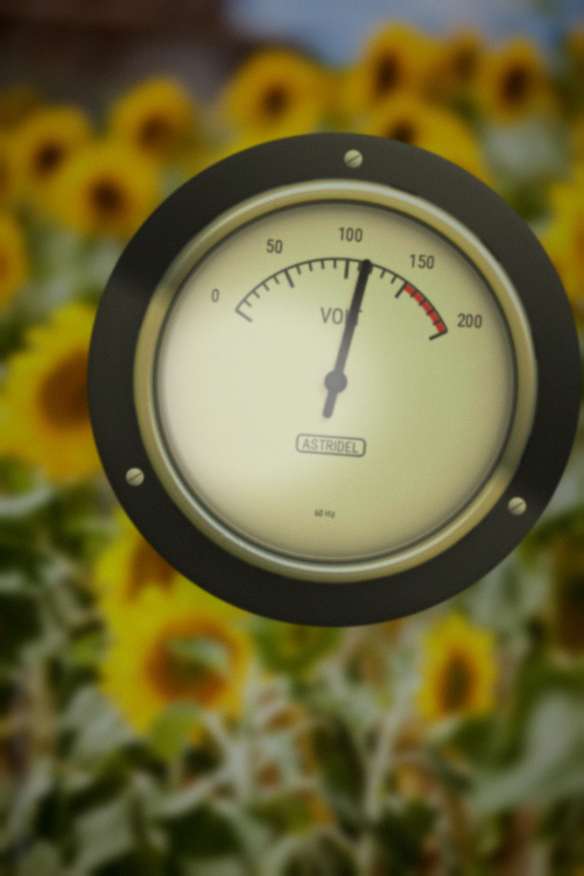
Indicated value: 115 V
